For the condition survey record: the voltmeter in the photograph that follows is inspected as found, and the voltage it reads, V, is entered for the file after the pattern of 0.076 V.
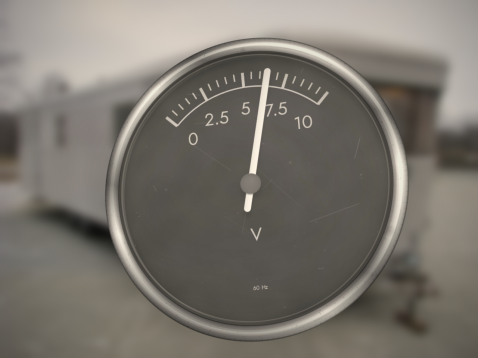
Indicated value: 6.5 V
